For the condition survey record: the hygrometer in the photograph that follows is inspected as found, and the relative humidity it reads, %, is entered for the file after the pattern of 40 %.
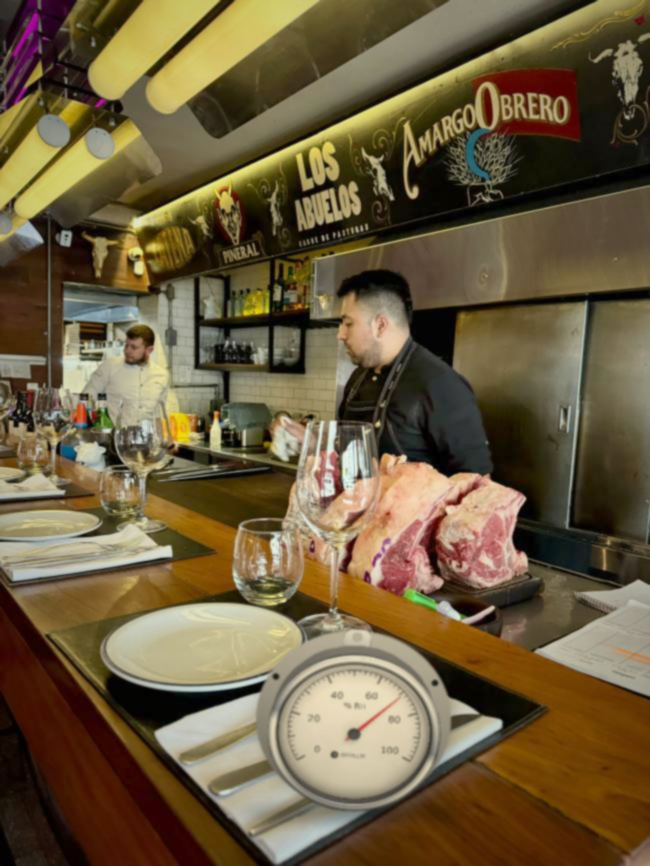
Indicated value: 70 %
